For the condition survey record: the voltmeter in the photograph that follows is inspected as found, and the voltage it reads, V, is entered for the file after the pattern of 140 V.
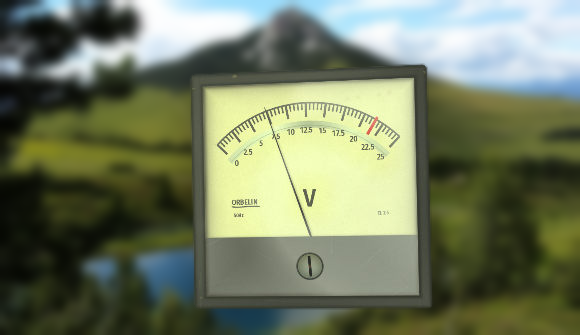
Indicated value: 7.5 V
